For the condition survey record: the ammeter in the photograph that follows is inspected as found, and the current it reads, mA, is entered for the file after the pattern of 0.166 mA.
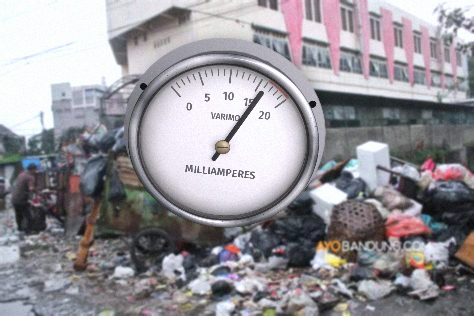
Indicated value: 16 mA
